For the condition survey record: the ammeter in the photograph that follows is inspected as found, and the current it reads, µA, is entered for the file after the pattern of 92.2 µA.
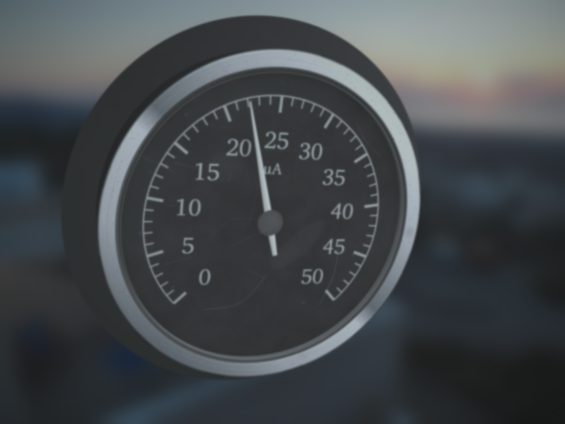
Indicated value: 22 µA
